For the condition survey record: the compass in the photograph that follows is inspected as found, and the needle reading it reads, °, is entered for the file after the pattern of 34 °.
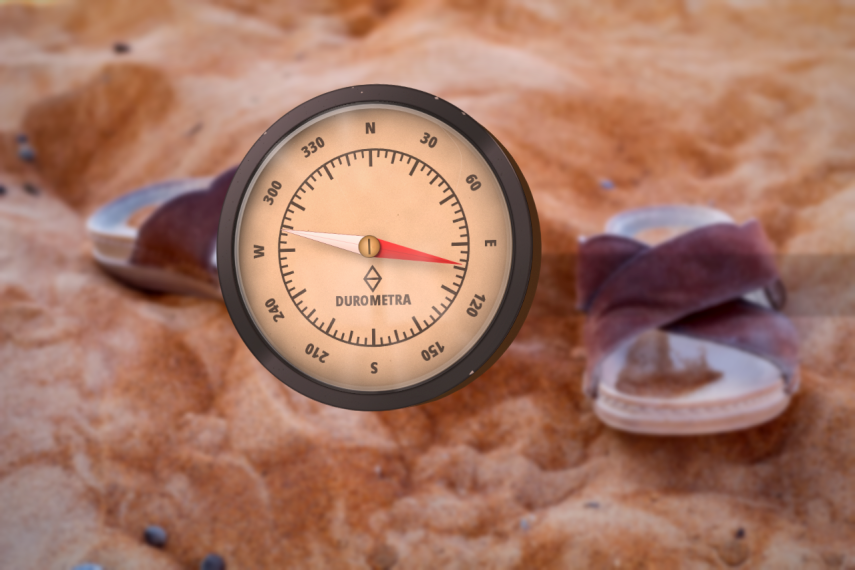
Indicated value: 102.5 °
